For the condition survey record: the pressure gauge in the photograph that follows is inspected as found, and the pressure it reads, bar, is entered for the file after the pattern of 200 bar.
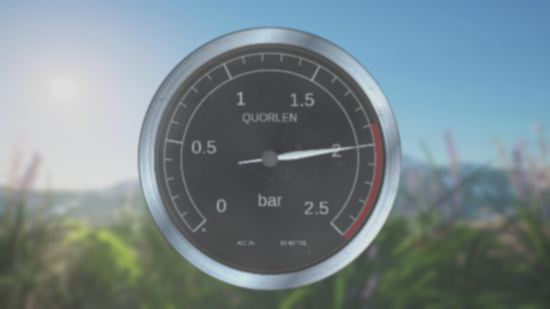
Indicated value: 2 bar
